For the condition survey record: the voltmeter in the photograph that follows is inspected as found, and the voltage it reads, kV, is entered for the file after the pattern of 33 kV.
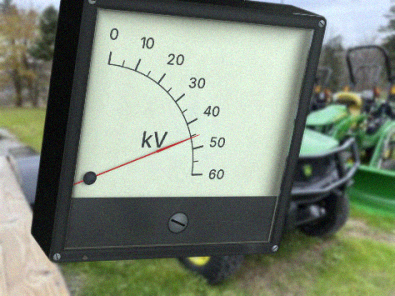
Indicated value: 45 kV
